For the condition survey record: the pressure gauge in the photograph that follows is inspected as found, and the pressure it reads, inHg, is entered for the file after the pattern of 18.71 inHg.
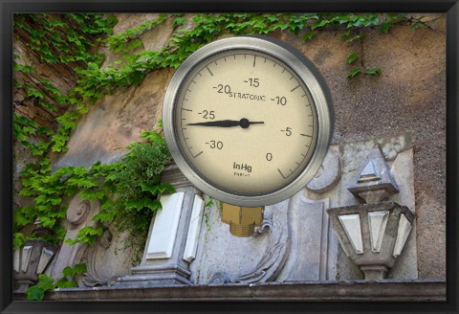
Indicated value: -26.5 inHg
